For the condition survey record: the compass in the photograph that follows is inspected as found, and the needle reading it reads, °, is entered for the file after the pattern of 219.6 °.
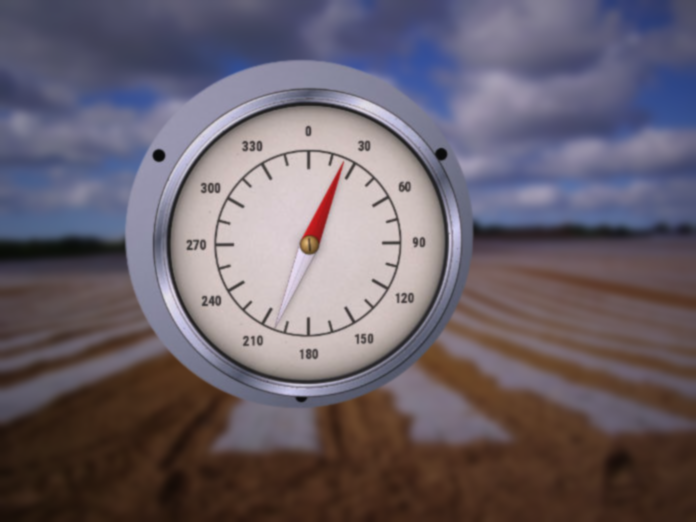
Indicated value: 22.5 °
